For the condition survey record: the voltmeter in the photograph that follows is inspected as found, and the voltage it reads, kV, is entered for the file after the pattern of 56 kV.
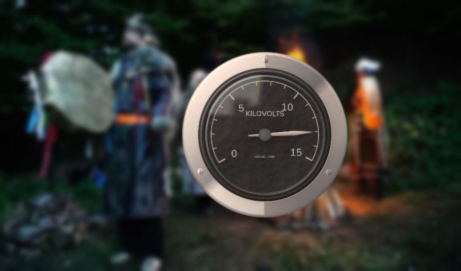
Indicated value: 13 kV
